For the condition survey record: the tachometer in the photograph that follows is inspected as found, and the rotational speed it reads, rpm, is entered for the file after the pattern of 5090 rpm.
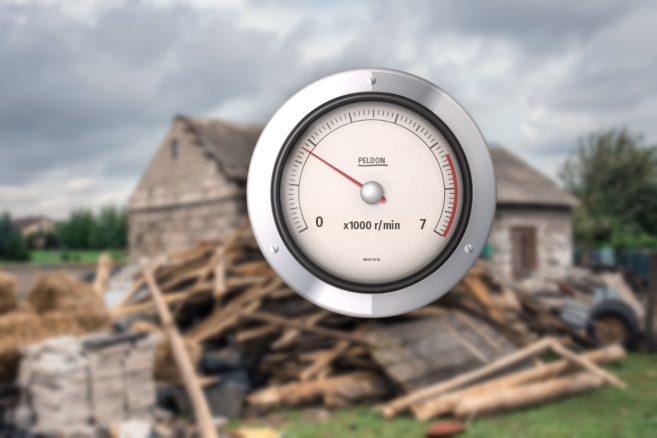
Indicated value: 1800 rpm
